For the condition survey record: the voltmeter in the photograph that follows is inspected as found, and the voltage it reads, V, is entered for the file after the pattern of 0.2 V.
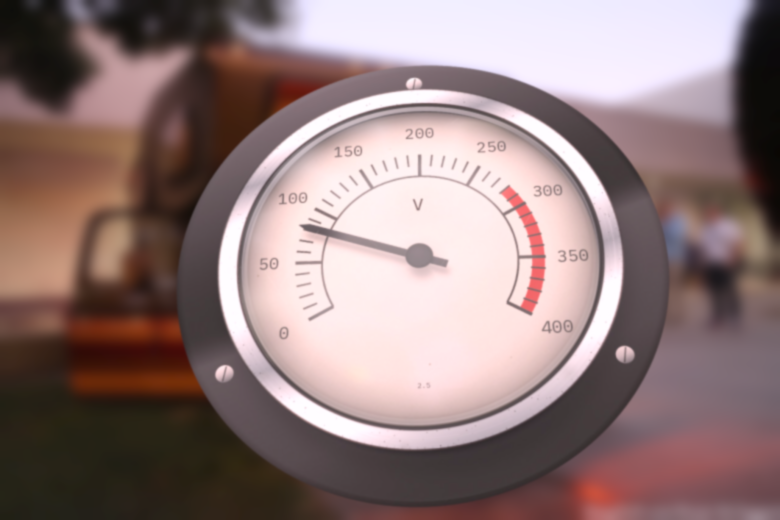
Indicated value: 80 V
